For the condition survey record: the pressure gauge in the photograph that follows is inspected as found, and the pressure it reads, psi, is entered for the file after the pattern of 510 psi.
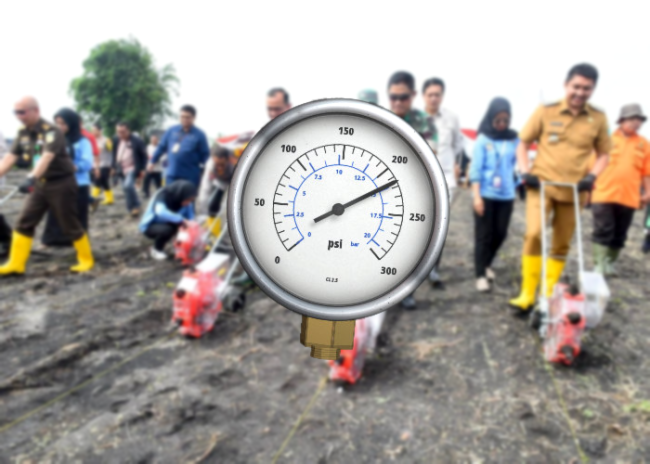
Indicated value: 215 psi
